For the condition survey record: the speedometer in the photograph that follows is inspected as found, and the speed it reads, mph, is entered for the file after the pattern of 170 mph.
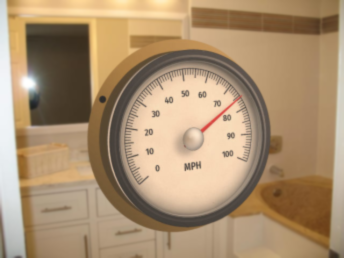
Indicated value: 75 mph
